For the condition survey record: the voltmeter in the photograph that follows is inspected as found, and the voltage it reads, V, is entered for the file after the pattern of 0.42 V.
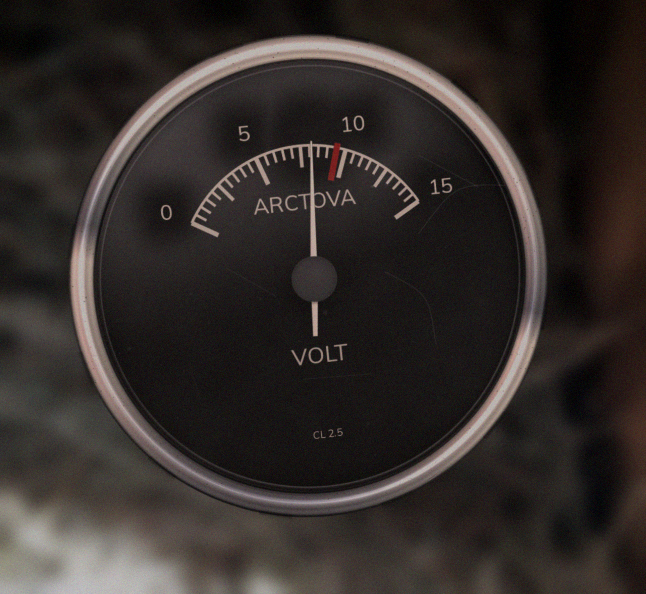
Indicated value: 8 V
